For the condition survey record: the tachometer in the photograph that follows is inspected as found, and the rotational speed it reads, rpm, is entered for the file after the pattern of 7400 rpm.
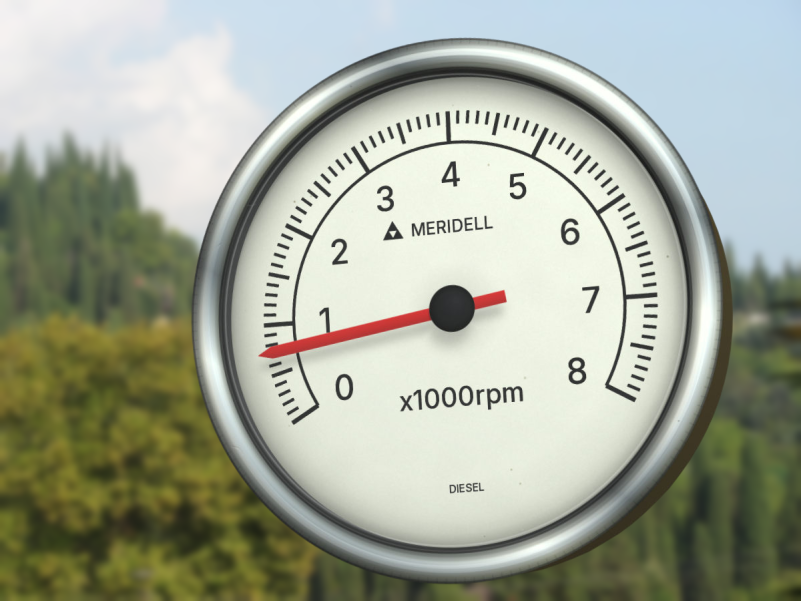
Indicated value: 700 rpm
